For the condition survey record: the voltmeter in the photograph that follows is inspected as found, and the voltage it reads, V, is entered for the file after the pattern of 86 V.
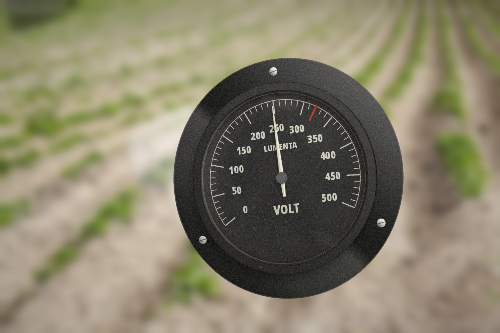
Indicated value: 250 V
